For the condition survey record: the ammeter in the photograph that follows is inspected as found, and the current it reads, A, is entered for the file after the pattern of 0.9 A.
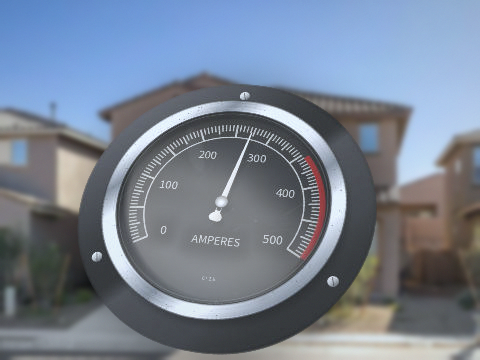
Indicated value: 275 A
